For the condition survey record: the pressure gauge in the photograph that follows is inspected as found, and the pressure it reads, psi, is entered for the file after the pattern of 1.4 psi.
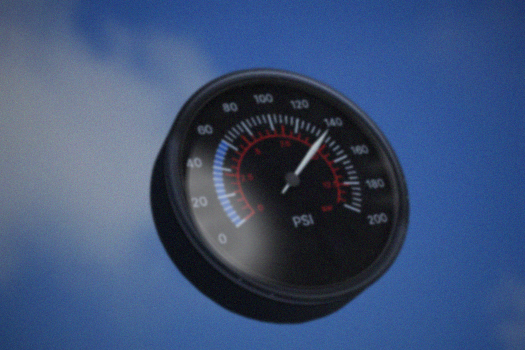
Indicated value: 140 psi
